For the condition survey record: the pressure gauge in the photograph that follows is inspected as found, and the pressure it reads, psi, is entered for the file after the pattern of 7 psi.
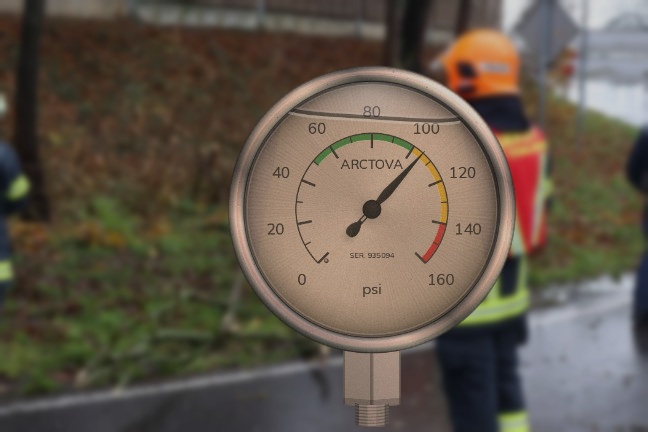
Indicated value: 105 psi
